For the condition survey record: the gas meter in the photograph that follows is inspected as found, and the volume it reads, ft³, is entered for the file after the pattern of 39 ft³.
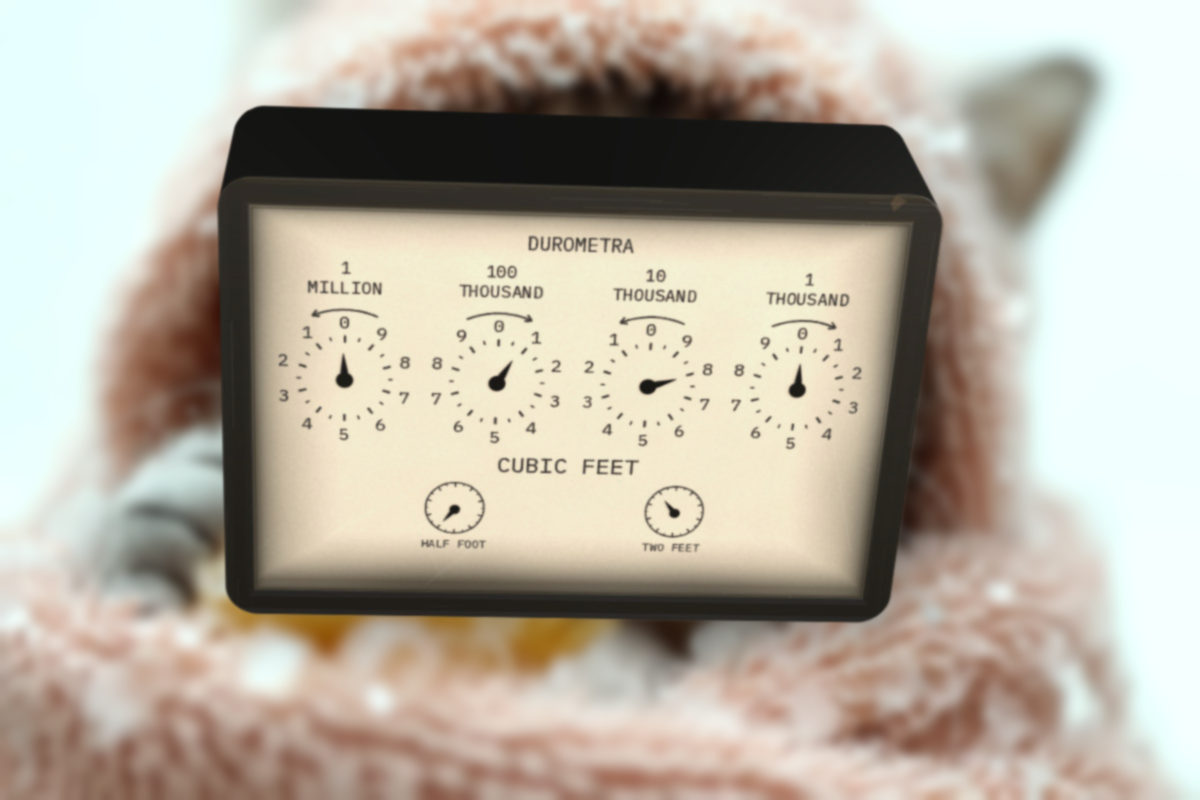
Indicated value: 8000 ft³
